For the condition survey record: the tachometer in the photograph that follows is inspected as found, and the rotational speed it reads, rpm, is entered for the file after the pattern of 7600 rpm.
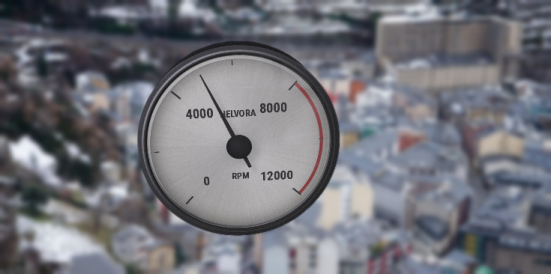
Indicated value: 5000 rpm
